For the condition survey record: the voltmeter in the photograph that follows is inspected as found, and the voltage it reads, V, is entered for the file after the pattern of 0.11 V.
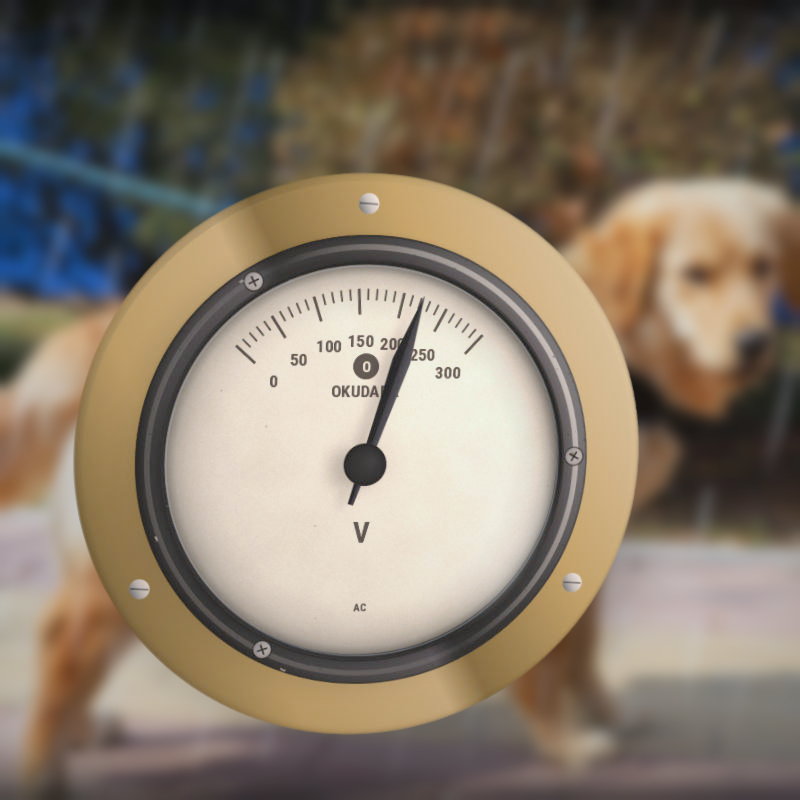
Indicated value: 220 V
